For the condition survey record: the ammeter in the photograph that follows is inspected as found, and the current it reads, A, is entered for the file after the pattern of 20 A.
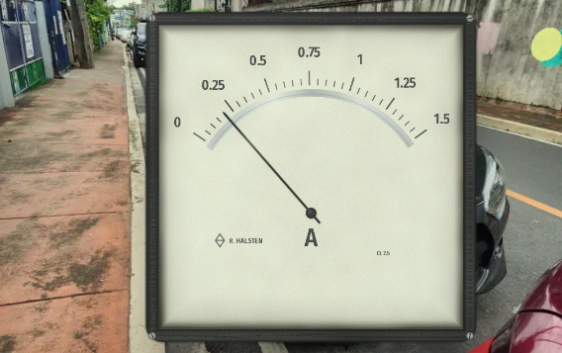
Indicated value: 0.2 A
